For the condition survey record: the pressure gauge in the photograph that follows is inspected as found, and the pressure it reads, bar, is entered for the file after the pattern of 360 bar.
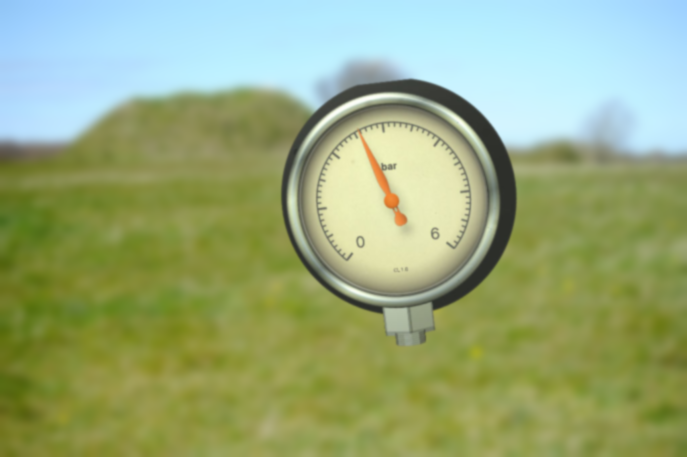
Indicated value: 2.6 bar
